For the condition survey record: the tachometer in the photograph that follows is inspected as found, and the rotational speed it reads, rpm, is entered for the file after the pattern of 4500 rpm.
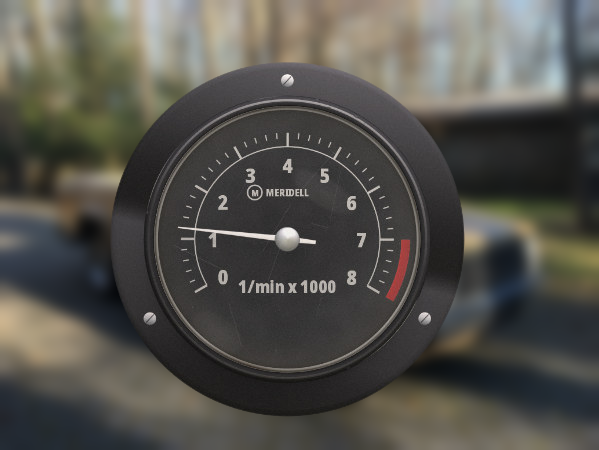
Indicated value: 1200 rpm
